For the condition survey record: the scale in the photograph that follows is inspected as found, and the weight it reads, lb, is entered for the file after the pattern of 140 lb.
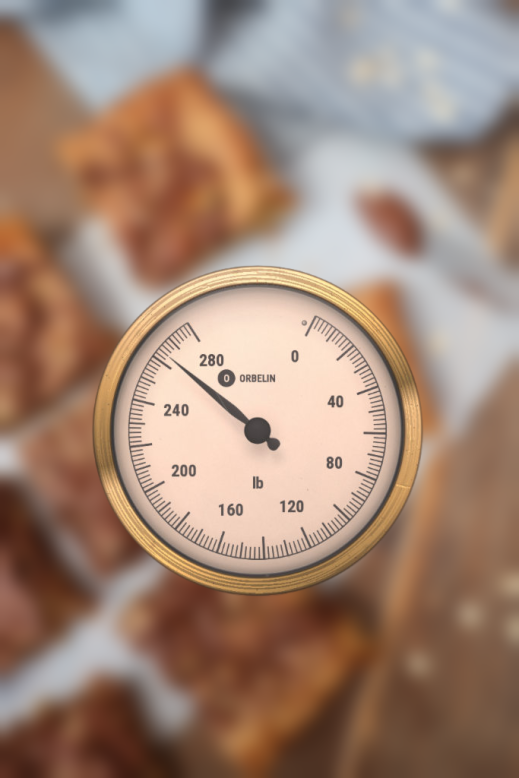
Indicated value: 264 lb
